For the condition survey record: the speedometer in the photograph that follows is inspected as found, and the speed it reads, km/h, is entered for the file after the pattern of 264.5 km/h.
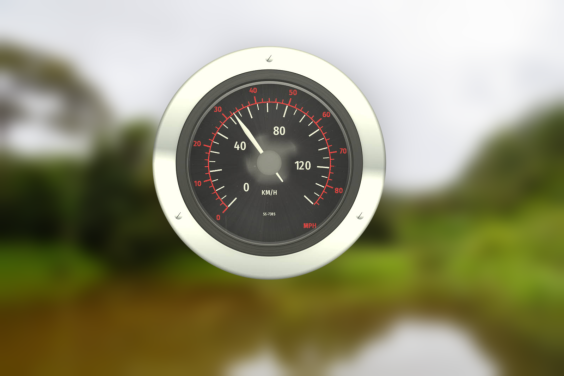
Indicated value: 52.5 km/h
